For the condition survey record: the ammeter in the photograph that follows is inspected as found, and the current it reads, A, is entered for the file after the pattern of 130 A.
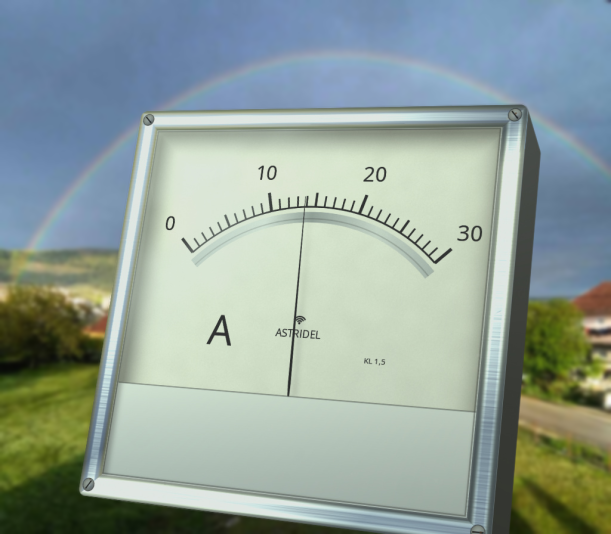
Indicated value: 14 A
